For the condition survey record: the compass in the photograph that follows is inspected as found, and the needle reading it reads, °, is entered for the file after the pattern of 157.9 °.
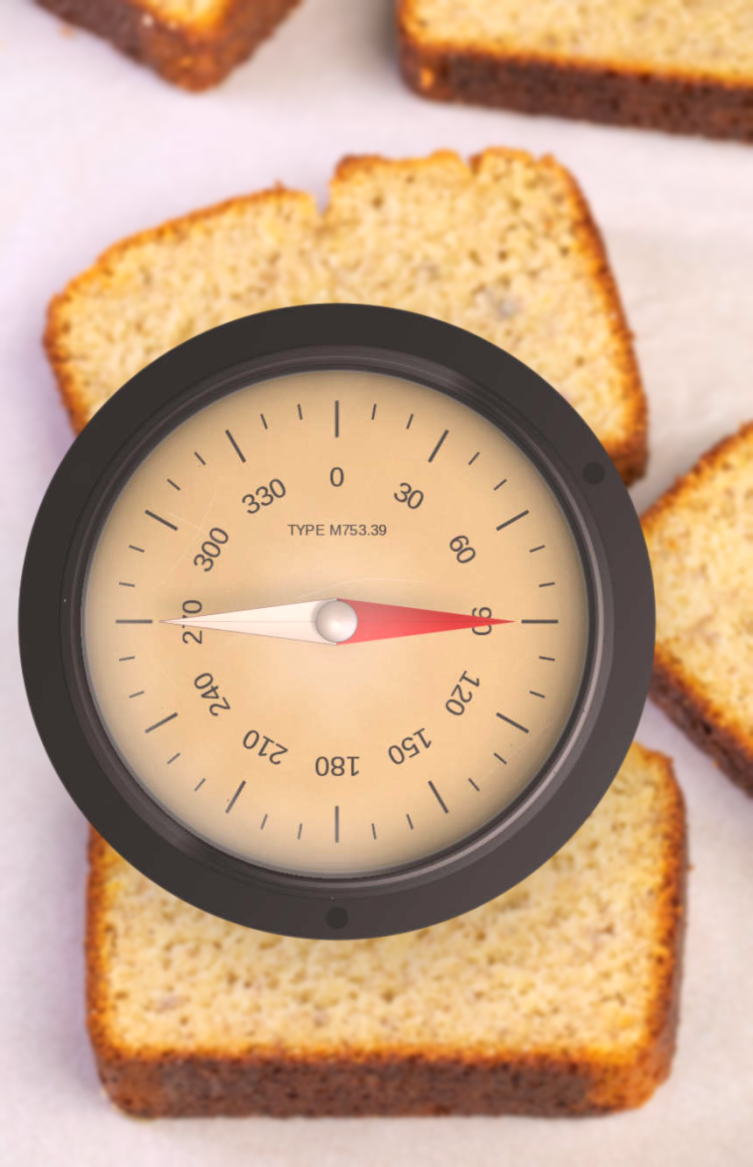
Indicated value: 90 °
